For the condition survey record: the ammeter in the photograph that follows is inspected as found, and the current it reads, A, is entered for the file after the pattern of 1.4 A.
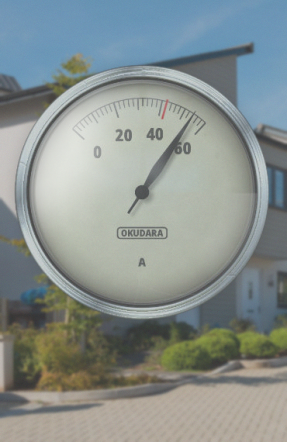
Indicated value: 54 A
